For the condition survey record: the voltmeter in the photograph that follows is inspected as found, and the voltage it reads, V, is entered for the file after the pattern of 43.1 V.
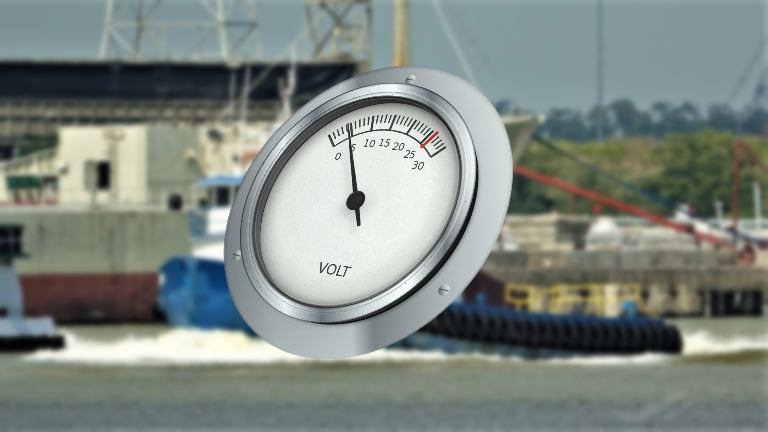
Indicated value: 5 V
